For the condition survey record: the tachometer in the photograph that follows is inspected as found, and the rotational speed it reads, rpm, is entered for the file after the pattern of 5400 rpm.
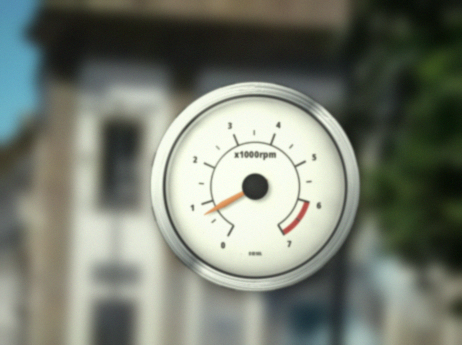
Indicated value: 750 rpm
